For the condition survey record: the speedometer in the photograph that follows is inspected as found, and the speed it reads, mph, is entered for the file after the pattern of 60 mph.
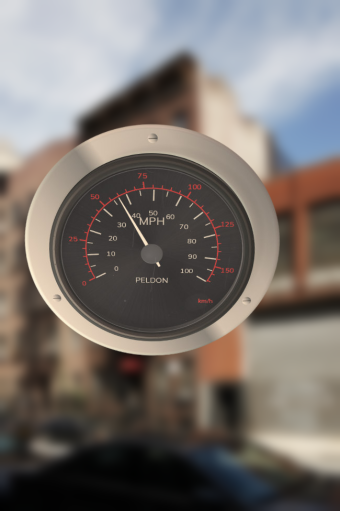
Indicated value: 37.5 mph
